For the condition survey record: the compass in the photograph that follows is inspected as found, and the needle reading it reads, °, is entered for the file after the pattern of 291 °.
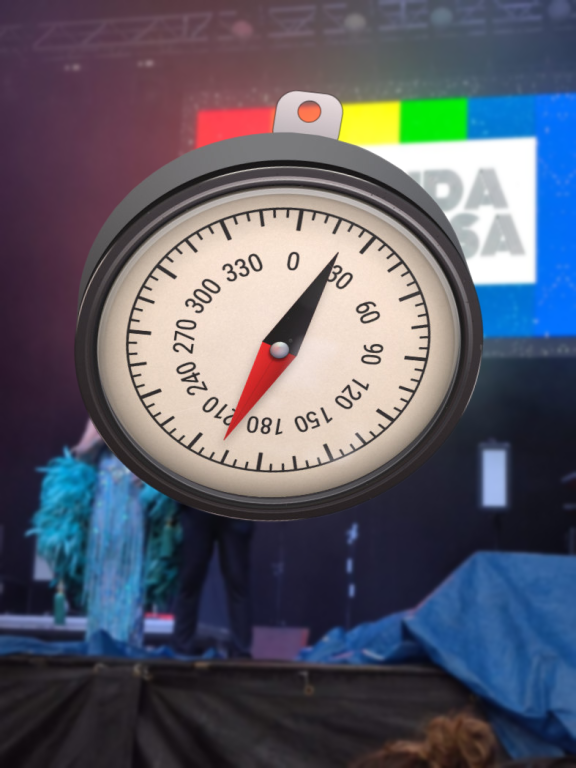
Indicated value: 200 °
